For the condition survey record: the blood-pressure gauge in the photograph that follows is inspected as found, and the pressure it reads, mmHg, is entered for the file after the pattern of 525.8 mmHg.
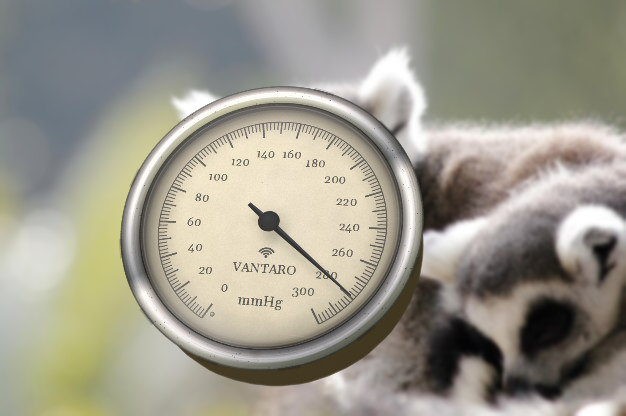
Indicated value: 280 mmHg
